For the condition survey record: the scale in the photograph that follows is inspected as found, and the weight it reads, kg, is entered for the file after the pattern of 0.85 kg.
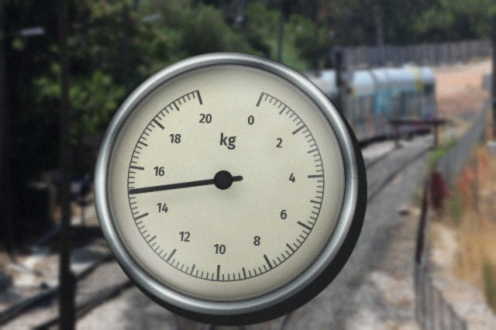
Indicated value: 15 kg
